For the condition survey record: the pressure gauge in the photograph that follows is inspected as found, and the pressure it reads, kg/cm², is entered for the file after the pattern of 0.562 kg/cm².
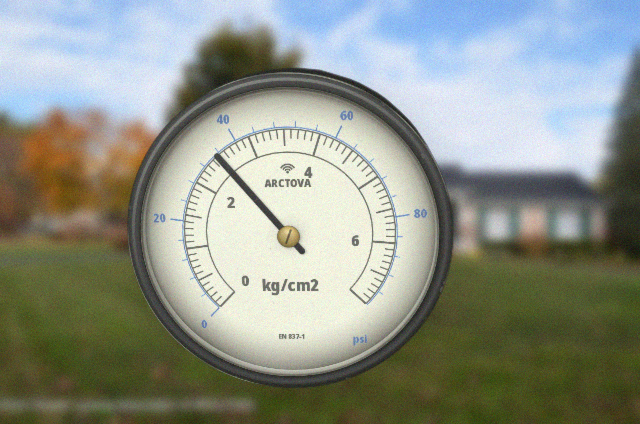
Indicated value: 2.5 kg/cm²
